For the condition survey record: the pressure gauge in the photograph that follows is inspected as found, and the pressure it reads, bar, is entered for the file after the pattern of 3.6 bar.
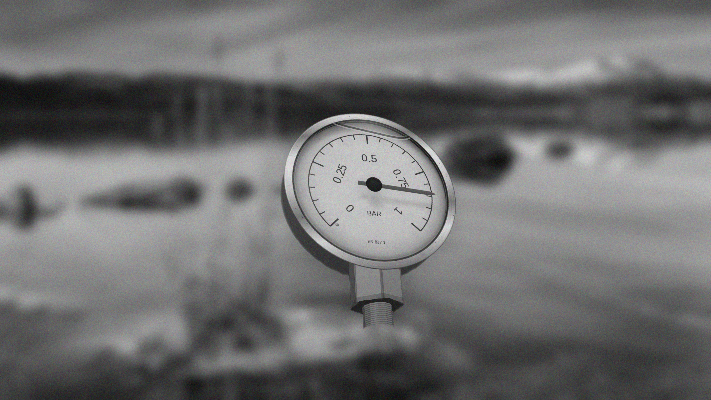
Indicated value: 0.85 bar
